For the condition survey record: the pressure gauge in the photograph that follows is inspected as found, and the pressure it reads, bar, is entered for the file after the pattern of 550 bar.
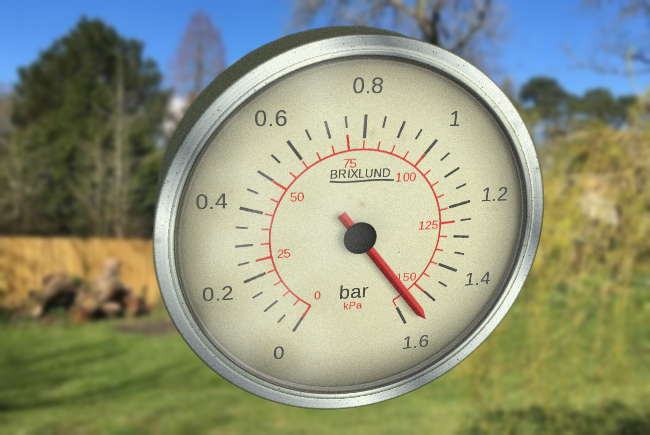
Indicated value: 1.55 bar
